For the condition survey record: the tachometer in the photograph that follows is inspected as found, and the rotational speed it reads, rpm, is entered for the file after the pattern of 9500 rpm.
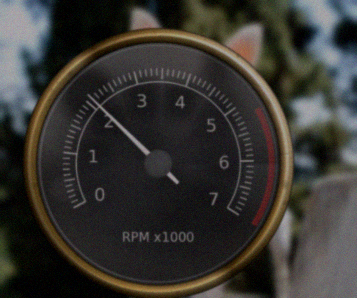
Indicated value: 2100 rpm
